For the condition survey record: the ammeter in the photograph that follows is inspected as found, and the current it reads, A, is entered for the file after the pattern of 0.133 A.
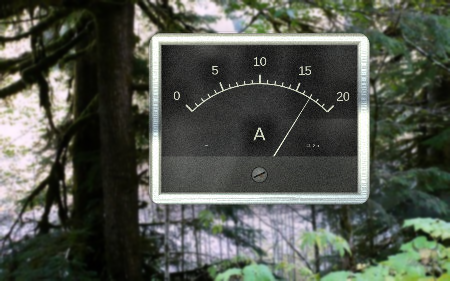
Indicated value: 17 A
